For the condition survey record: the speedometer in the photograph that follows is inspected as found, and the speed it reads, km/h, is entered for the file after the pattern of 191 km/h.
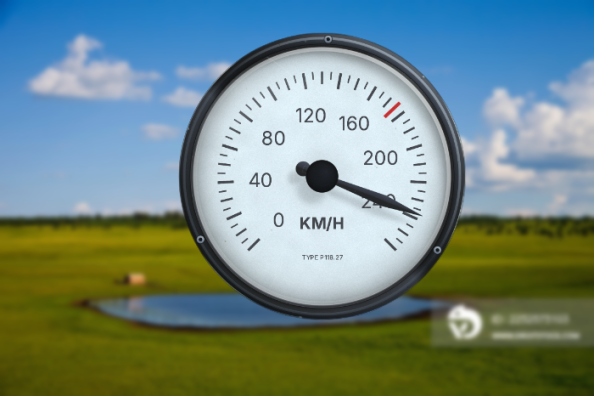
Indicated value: 237.5 km/h
